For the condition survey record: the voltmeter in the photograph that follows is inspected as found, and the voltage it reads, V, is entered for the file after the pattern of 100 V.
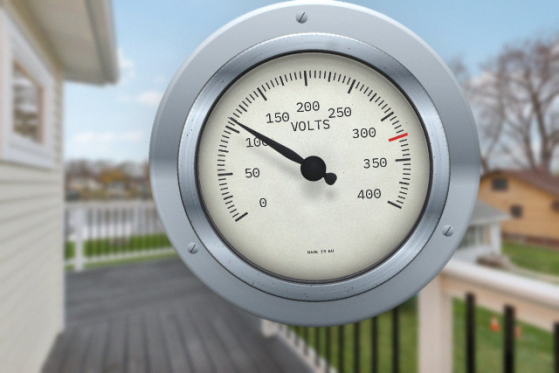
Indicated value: 110 V
